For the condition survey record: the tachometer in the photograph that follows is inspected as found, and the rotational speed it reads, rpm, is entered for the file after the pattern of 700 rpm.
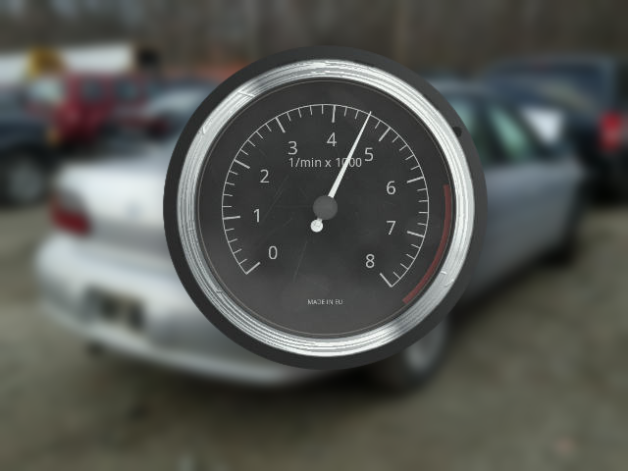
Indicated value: 4600 rpm
